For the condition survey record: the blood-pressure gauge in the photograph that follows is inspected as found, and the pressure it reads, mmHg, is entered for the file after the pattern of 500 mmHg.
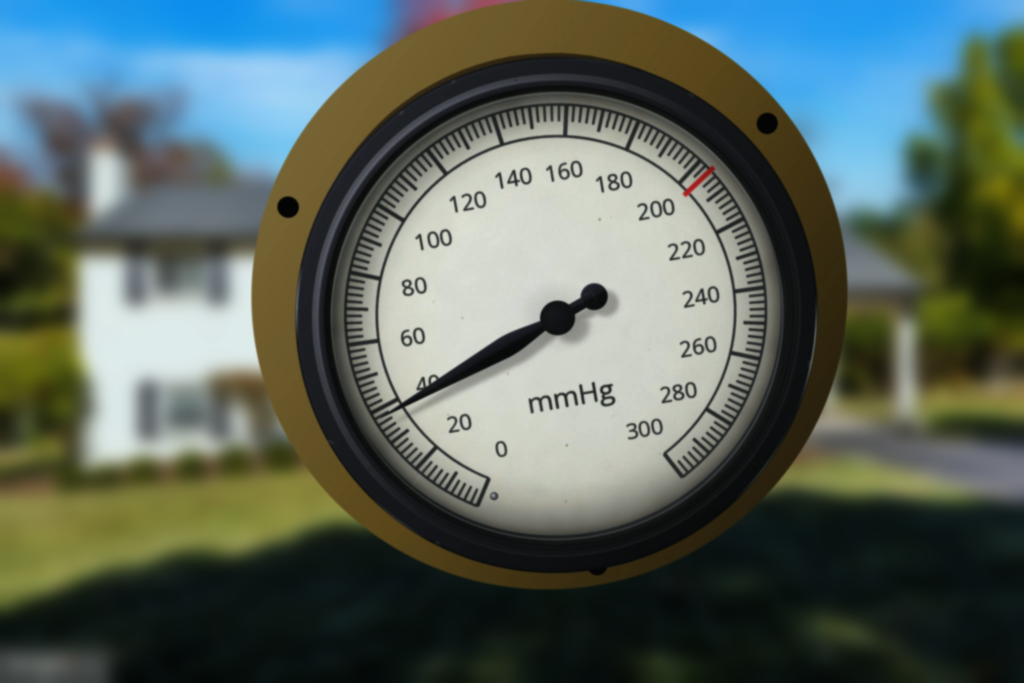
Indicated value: 38 mmHg
